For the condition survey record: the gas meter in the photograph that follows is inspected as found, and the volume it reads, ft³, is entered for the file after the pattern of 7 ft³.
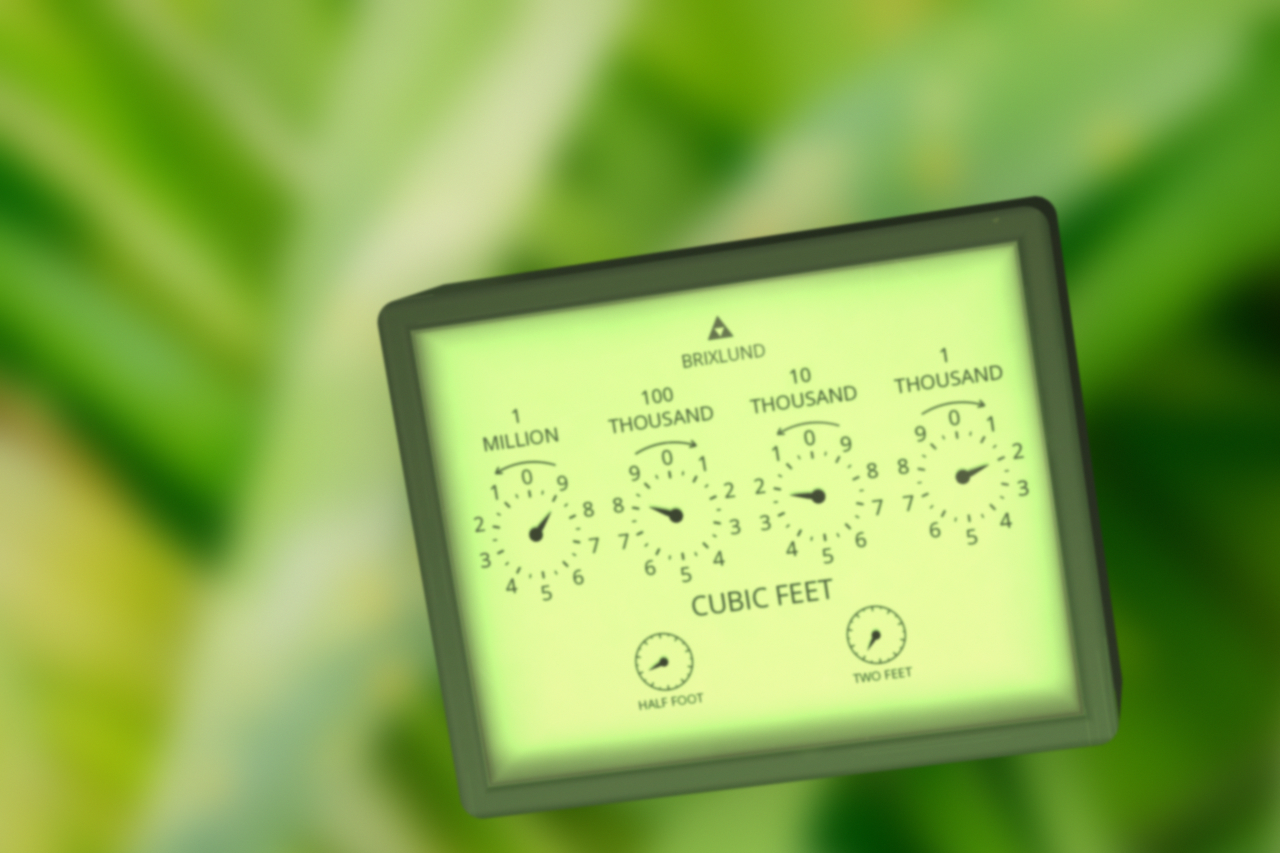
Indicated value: 882200 ft³
